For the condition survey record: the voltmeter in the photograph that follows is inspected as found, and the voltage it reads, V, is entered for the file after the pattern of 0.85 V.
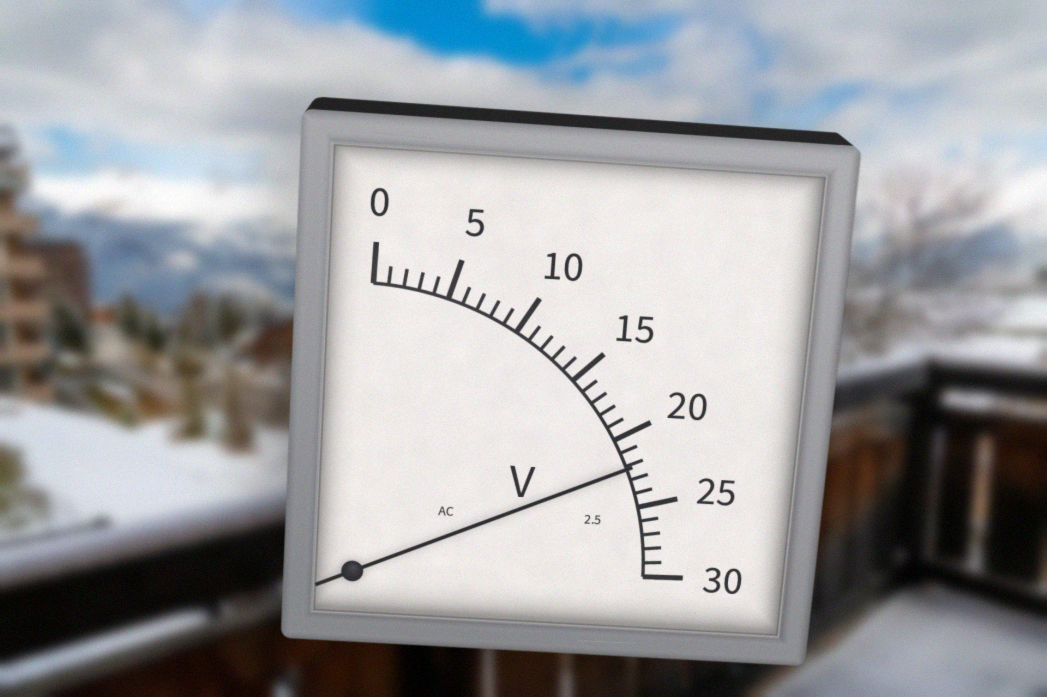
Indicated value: 22 V
